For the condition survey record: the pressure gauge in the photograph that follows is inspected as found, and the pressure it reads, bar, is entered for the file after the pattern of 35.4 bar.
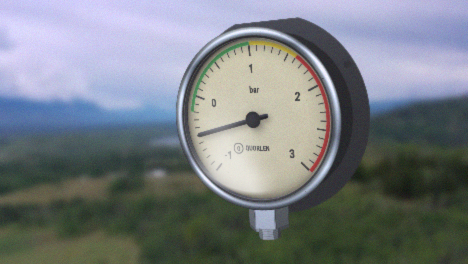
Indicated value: -0.5 bar
